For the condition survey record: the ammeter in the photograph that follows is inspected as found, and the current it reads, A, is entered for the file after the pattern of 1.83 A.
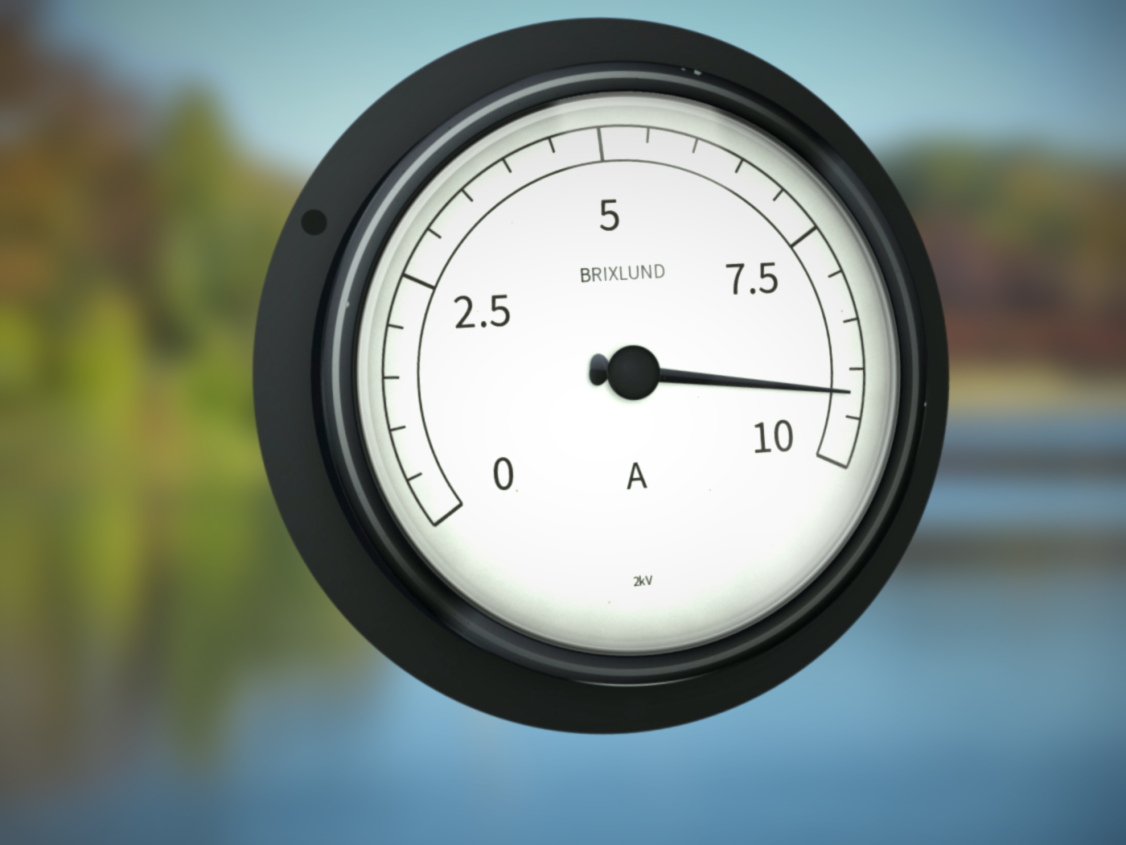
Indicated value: 9.25 A
